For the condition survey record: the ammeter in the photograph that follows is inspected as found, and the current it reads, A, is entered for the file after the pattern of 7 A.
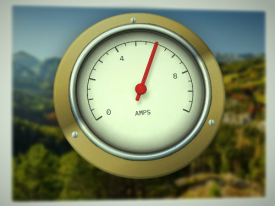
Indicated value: 6 A
